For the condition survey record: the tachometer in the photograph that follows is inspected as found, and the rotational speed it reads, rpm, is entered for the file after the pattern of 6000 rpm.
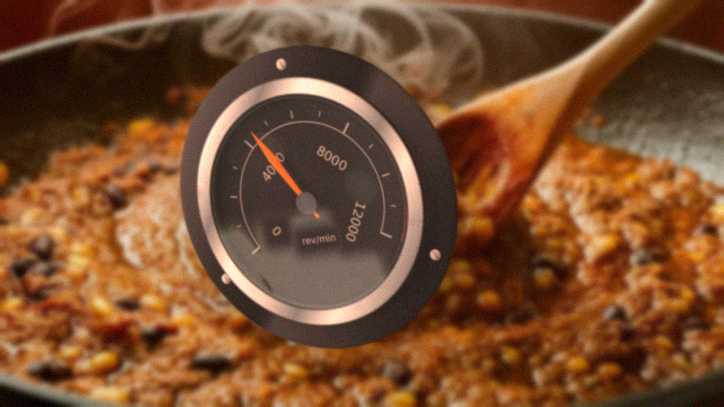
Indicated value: 4500 rpm
